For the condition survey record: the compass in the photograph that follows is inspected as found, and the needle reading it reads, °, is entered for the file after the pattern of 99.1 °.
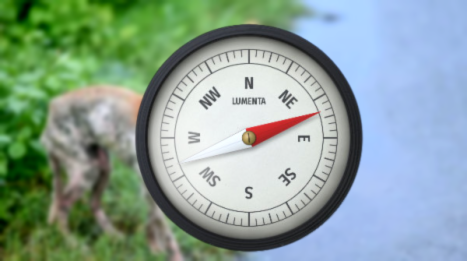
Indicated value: 70 °
